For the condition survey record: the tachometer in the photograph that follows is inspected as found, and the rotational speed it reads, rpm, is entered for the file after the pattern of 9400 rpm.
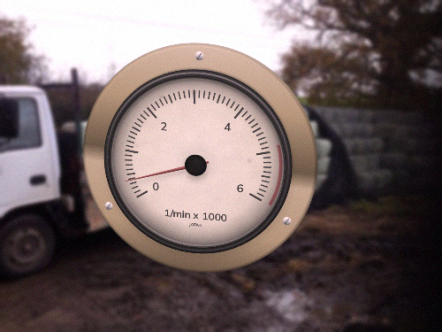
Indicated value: 400 rpm
